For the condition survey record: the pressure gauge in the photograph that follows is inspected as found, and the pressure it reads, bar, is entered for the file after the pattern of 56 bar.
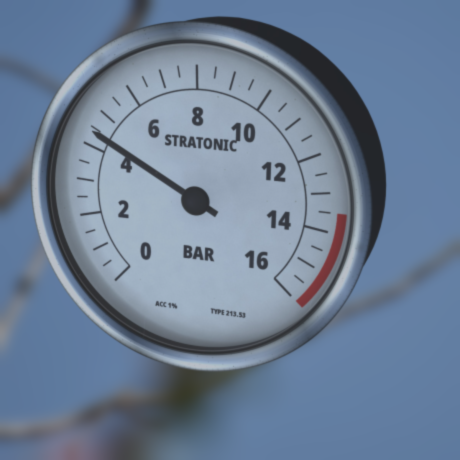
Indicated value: 4.5 bar
